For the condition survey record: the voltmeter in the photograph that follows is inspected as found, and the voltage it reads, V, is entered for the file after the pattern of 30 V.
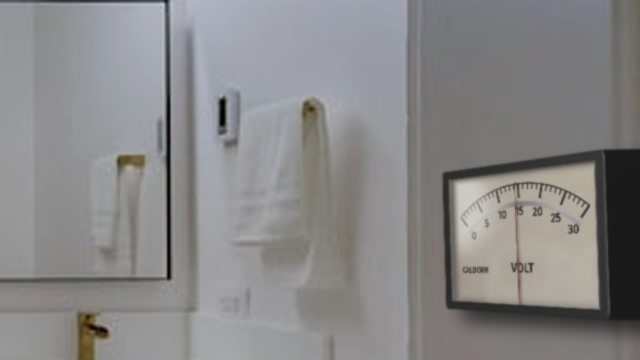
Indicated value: 15 V
